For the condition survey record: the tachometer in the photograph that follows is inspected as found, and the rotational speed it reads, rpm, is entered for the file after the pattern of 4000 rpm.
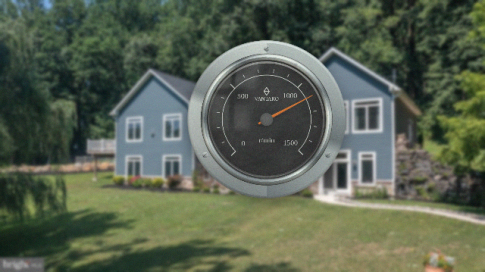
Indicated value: 1100 rpm
